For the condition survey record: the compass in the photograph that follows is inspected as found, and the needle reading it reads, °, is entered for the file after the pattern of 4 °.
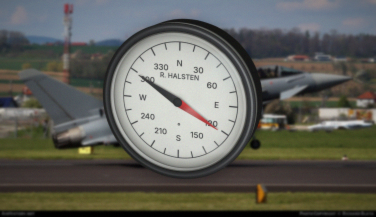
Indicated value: 120 °
